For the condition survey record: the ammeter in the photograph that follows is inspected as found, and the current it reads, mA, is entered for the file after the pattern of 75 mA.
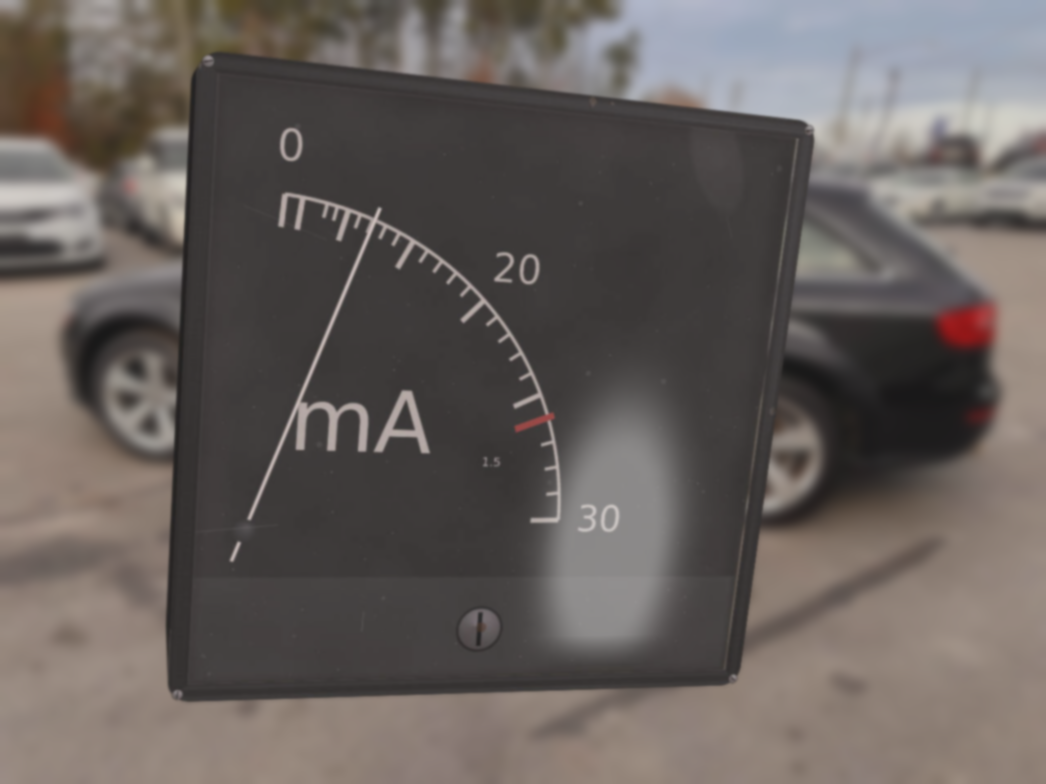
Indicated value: 12 mA
